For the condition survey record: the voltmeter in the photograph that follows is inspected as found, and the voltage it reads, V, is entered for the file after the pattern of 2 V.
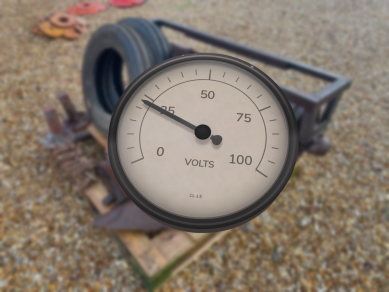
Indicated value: 22.5 V
